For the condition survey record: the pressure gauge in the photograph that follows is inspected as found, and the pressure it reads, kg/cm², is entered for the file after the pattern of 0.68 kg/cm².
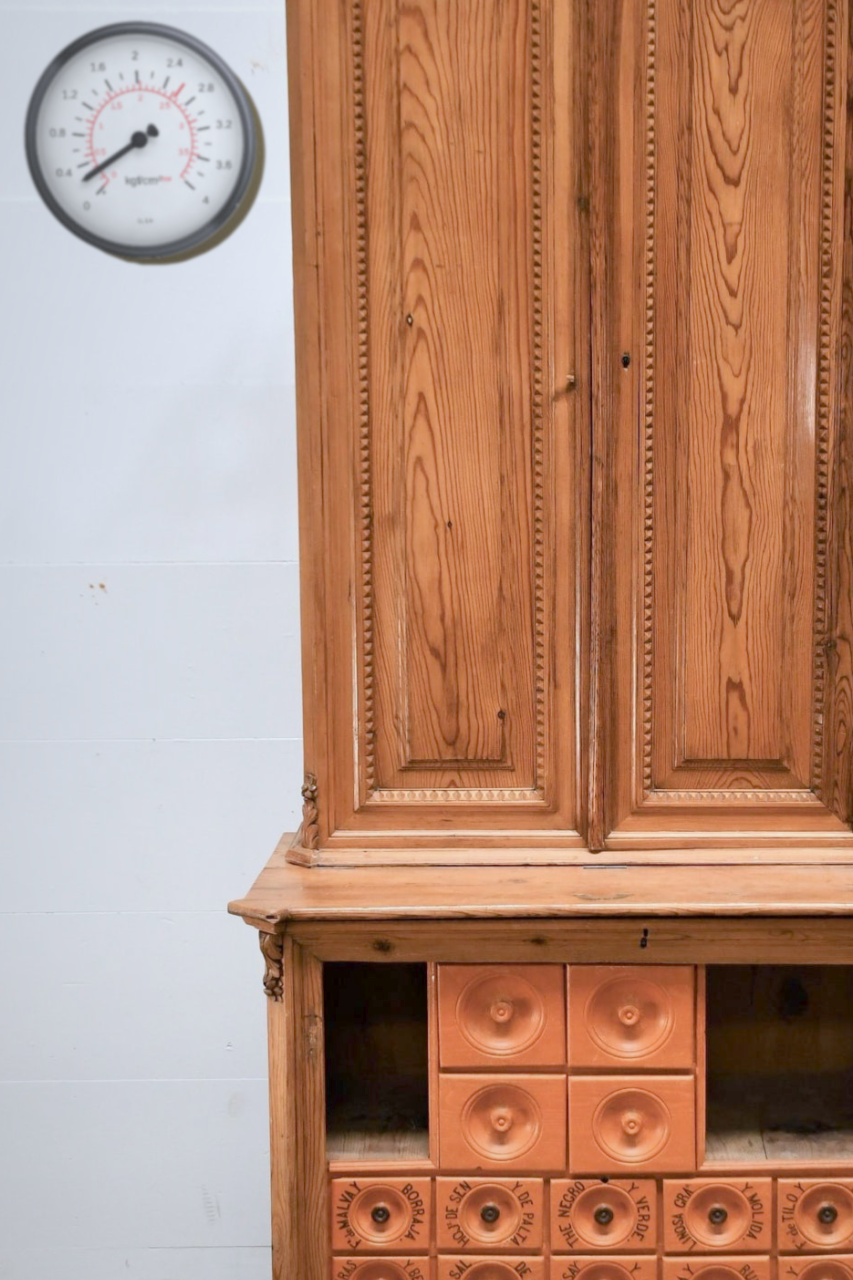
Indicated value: 0.2 kg/cm²
